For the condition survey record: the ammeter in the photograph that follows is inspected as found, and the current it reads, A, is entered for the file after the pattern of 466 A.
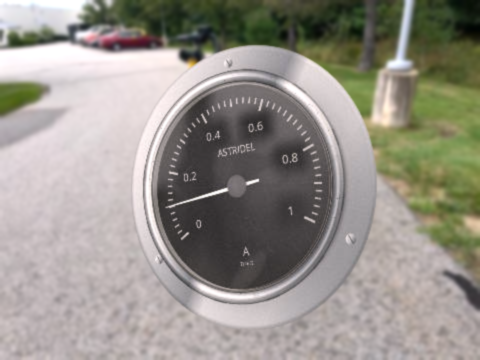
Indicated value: 0.1 A
